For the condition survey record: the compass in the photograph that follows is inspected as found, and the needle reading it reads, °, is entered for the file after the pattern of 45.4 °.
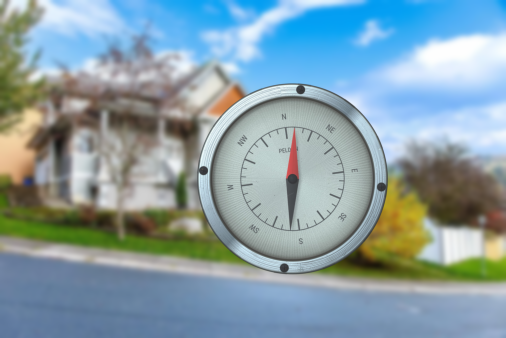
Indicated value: 10 °
